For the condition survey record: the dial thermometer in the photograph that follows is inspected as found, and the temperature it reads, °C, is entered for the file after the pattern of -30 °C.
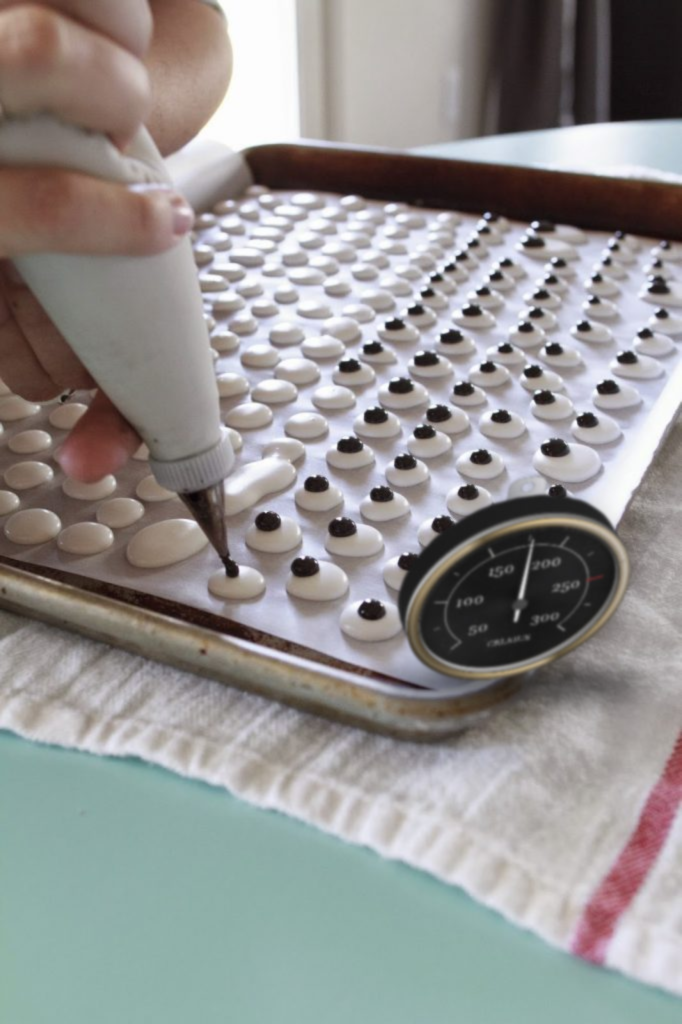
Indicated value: 175 °C
